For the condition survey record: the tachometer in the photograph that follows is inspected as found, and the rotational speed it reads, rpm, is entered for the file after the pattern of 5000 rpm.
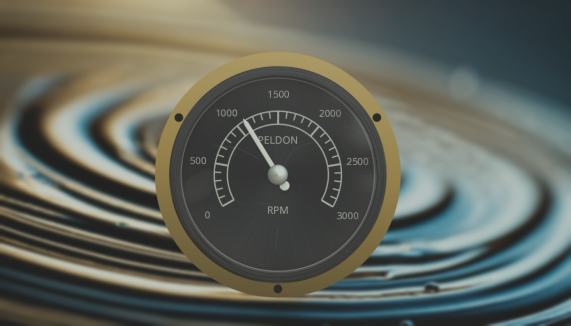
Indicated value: 1100 rpm
